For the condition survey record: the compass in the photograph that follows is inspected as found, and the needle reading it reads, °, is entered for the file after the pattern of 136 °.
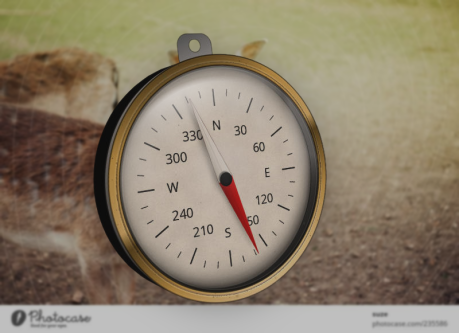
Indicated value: 160 °
